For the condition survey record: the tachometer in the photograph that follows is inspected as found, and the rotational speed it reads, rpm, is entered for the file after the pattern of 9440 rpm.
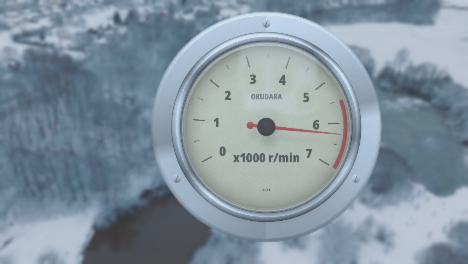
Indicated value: 6250 rpm
